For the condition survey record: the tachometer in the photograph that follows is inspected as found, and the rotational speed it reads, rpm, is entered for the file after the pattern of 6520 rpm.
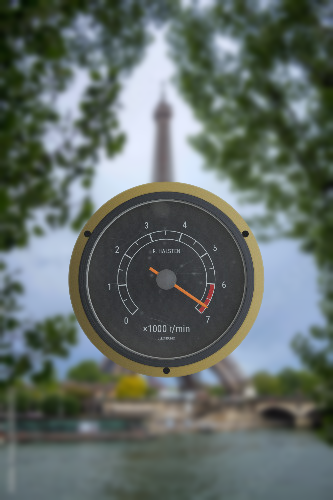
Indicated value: 6750 rpm
